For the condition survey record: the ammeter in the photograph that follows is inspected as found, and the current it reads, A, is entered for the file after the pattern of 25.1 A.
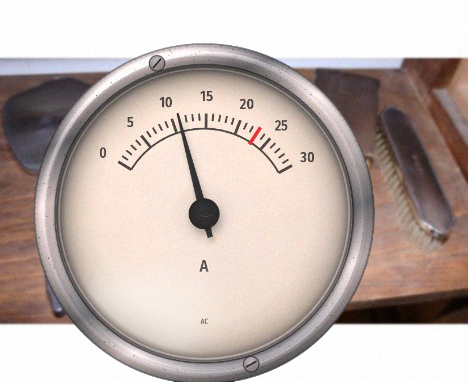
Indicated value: 11 A
